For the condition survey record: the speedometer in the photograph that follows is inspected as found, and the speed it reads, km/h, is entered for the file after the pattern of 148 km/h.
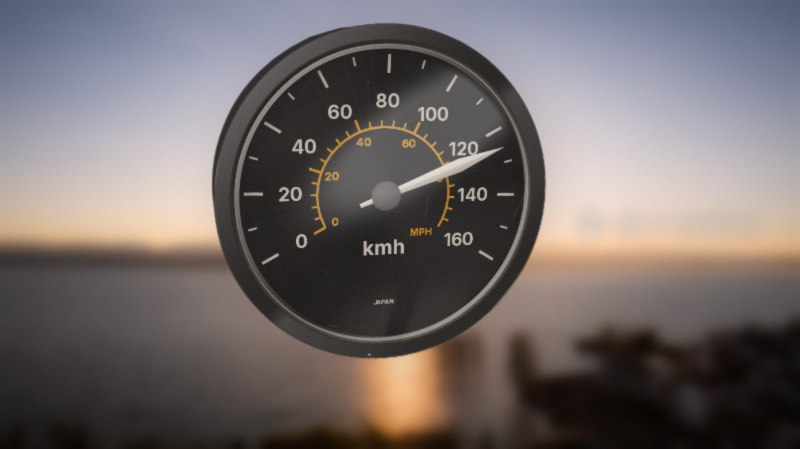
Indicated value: 125 km/h
